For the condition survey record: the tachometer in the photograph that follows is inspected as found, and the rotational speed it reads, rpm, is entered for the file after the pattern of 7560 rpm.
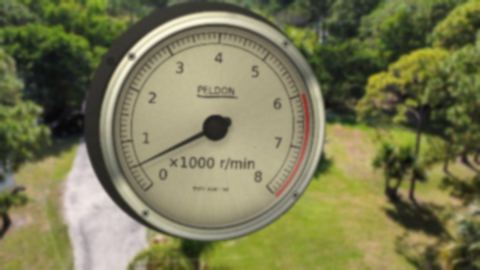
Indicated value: 500 rpm
